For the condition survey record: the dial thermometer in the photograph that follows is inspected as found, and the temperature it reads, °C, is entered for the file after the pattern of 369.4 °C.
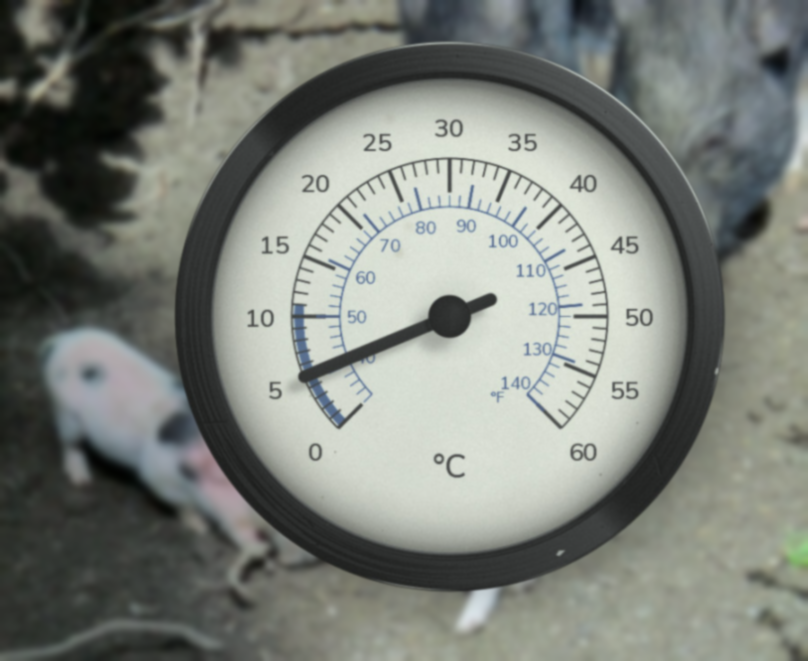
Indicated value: 5 °C
